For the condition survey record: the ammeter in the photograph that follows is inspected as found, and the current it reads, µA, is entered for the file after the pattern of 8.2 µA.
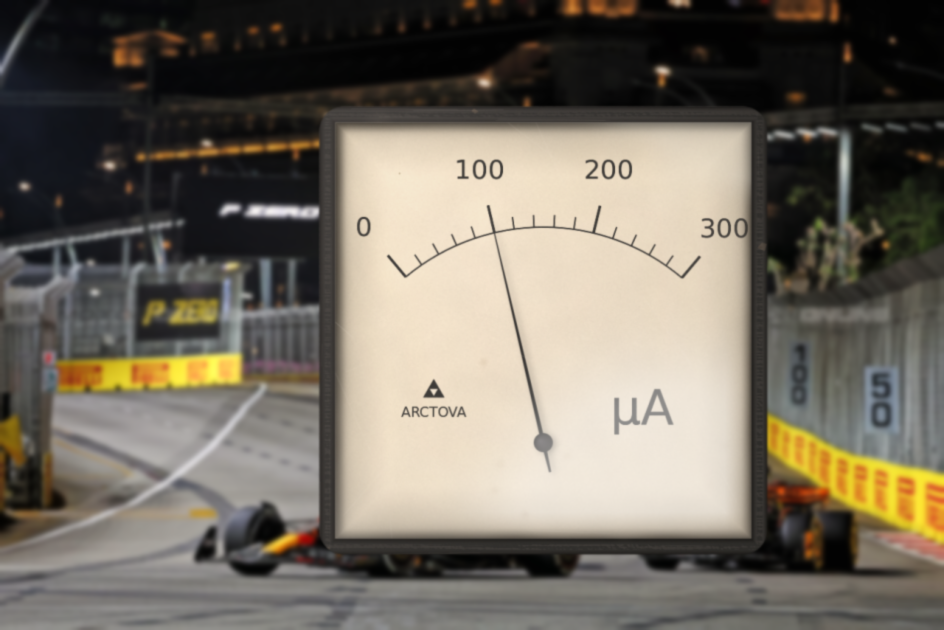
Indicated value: 100 µA
